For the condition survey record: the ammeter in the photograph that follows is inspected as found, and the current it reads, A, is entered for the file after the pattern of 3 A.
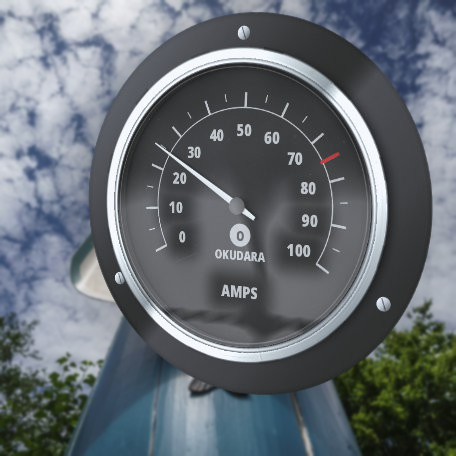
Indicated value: 25 A
